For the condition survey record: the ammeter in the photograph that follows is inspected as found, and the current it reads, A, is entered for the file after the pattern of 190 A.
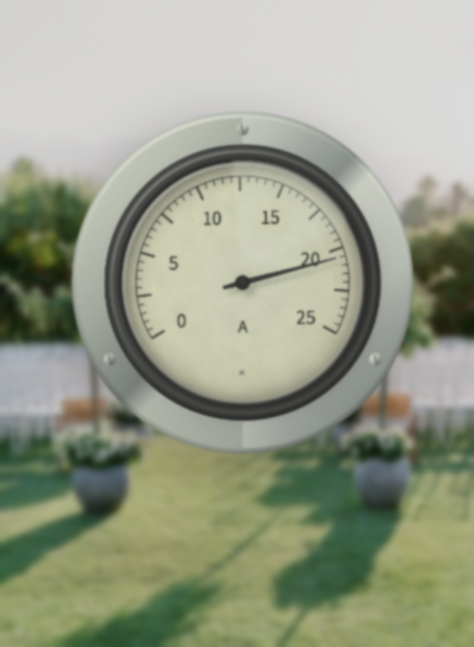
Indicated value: 20.5 A
